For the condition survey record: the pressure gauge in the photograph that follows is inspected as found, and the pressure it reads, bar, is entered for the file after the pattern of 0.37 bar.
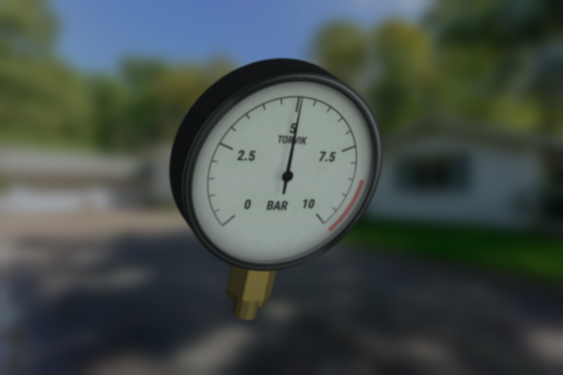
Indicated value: 5 bar
